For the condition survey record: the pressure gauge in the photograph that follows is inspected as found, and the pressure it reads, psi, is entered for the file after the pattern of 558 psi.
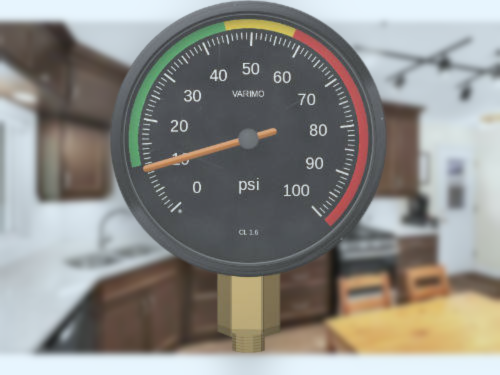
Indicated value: 10 psi
